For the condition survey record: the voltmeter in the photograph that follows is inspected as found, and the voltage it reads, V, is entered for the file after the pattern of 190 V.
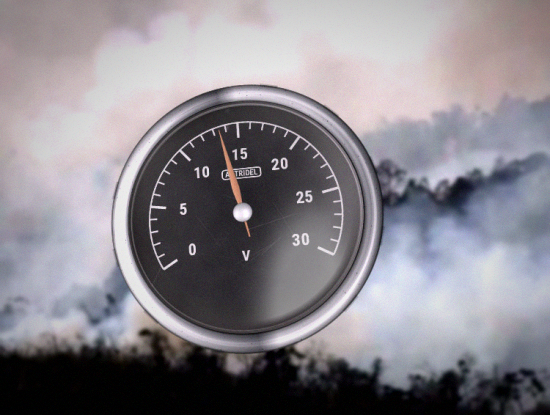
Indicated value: 13.5 V
